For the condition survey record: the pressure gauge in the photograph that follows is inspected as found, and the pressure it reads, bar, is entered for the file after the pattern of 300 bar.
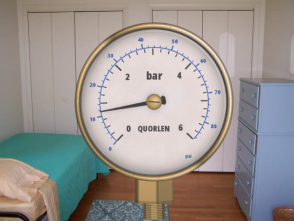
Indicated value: 0.8 bar
